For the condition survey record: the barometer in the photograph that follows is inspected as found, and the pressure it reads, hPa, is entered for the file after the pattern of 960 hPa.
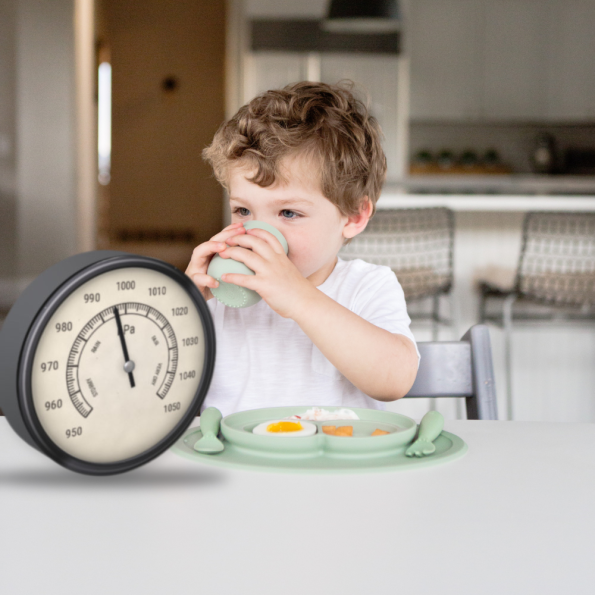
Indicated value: 995 hPa
